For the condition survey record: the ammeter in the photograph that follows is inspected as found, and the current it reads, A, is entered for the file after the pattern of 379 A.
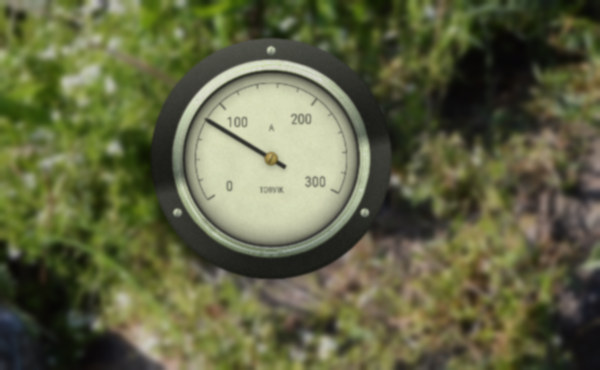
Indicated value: 80 A
